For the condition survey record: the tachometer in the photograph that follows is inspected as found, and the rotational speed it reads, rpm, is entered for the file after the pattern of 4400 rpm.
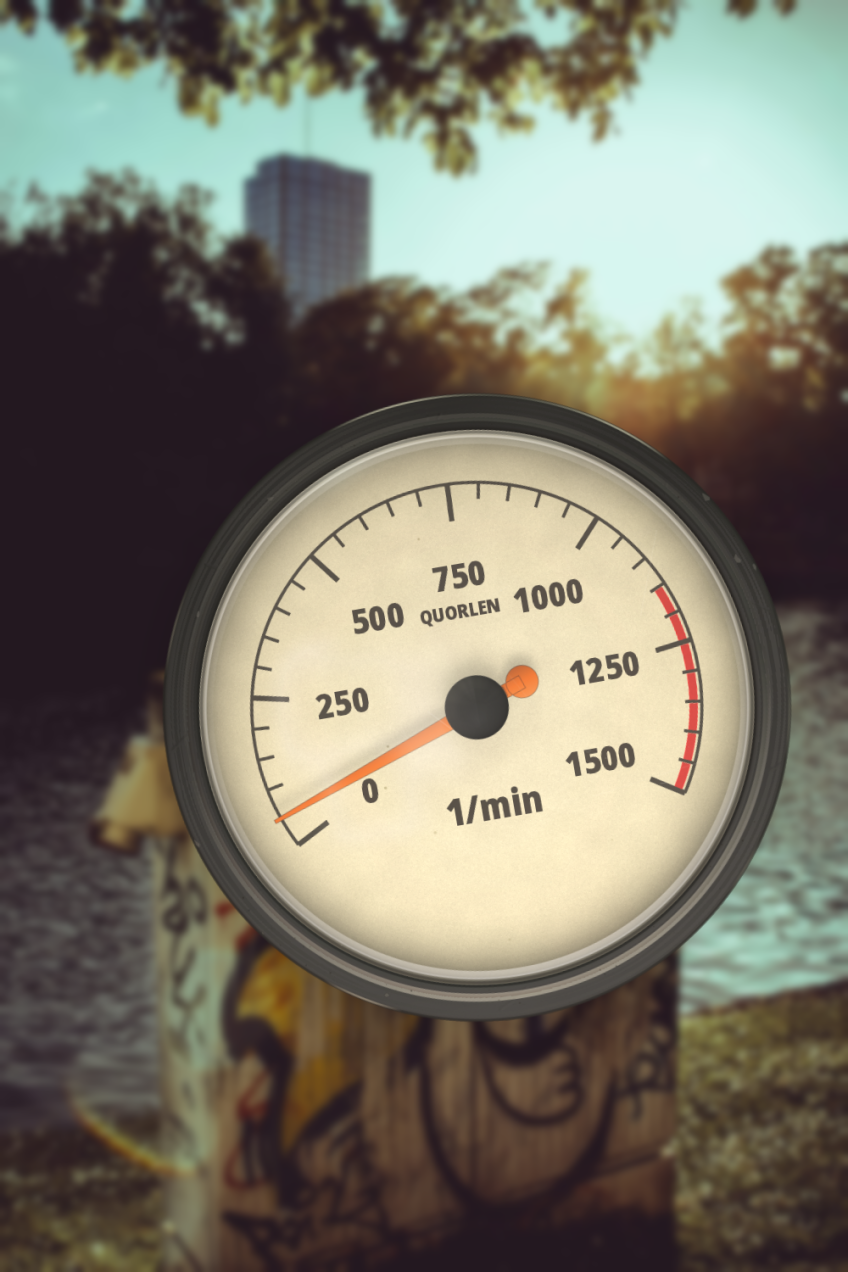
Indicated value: 50 rpm
